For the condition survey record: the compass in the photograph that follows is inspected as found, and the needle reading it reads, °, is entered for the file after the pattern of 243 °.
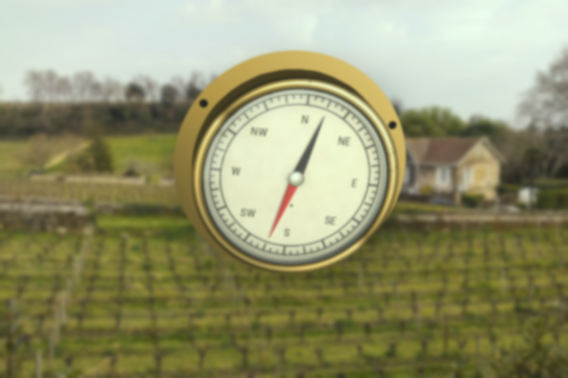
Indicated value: 195 °
